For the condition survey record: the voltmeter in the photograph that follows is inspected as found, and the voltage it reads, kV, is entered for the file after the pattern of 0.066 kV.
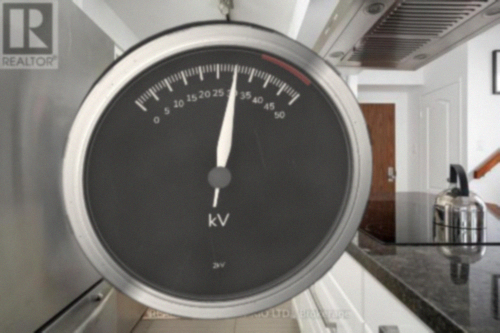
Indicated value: 30 kV
